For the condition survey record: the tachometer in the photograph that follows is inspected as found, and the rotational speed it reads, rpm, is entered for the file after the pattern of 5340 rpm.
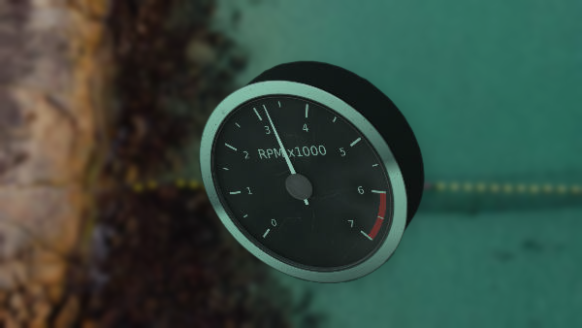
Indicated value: 3250 rpm
